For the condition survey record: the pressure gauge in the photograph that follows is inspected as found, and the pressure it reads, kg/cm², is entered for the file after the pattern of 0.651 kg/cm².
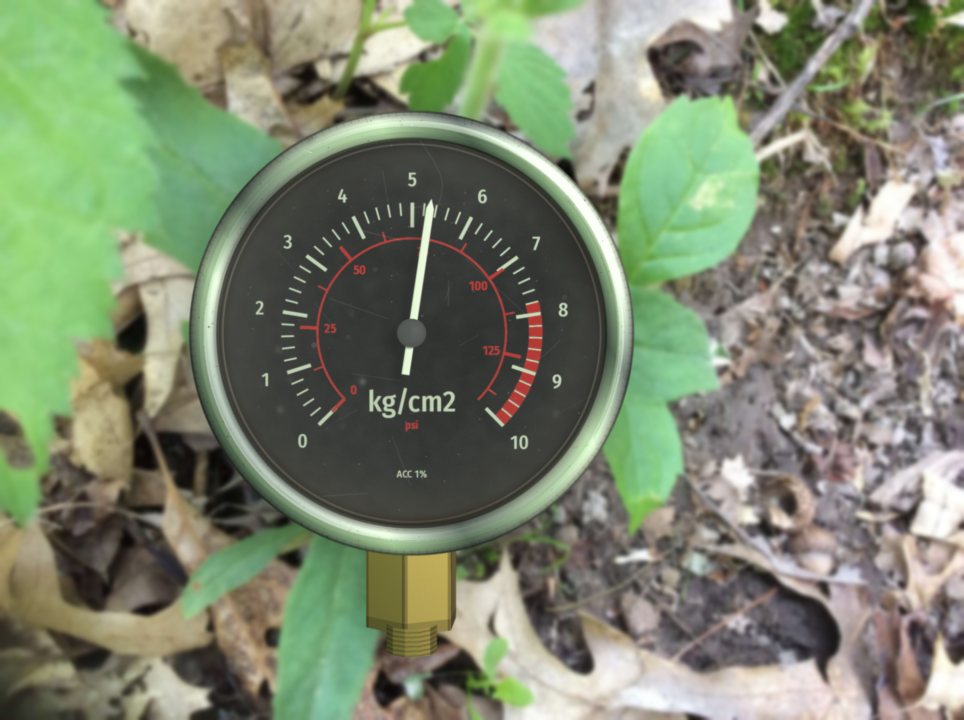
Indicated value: 5.3 kg/cm²
